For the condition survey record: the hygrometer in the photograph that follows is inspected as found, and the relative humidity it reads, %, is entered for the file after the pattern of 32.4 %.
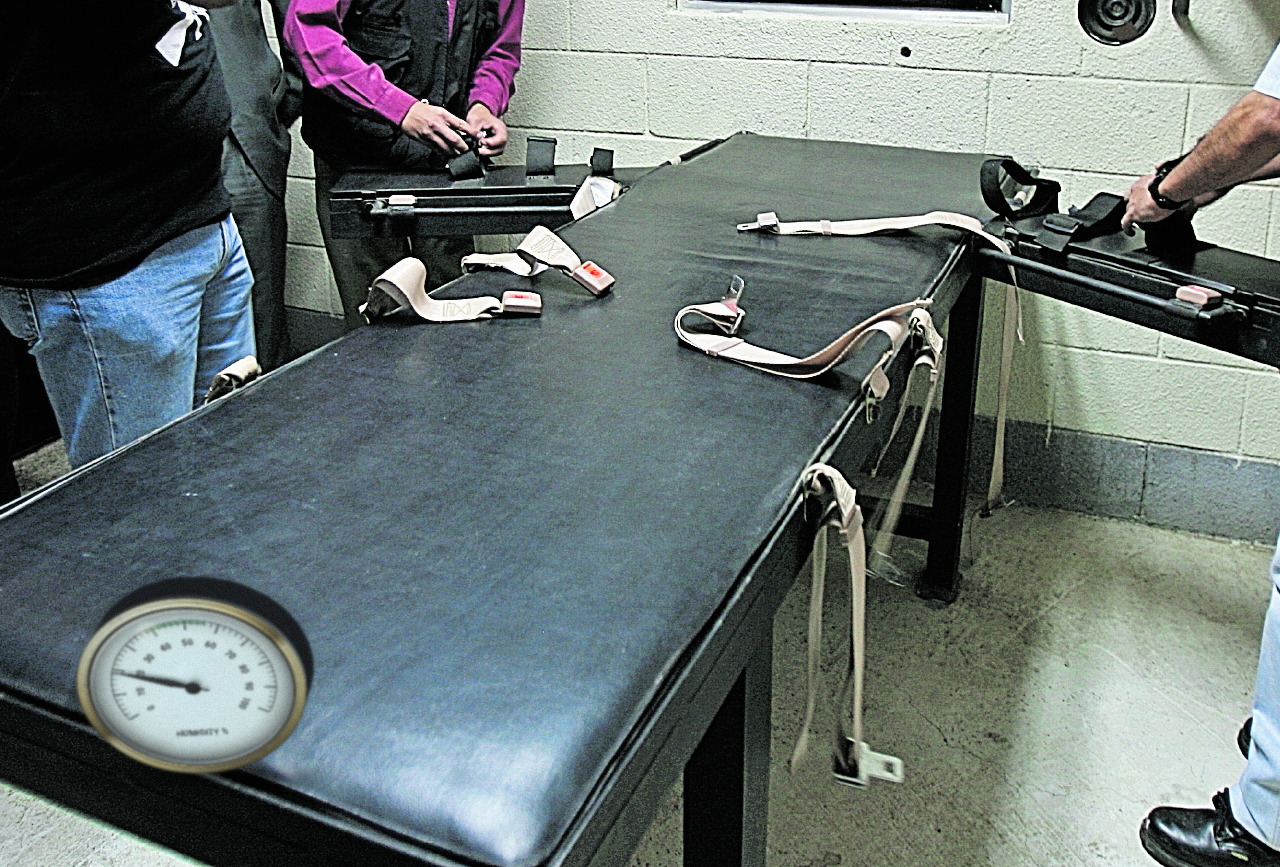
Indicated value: 20 %
